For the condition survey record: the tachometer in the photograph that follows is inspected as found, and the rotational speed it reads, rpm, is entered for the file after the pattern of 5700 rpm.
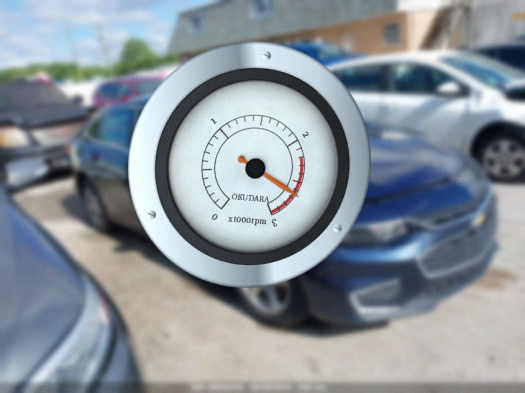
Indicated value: 2650 rpm
